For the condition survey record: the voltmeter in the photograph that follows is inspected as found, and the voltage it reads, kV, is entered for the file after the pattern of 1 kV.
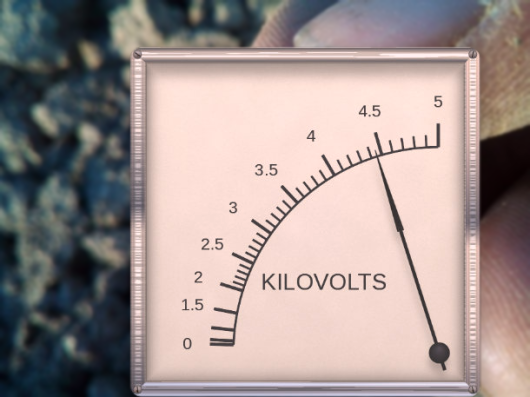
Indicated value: 4.45 kV
